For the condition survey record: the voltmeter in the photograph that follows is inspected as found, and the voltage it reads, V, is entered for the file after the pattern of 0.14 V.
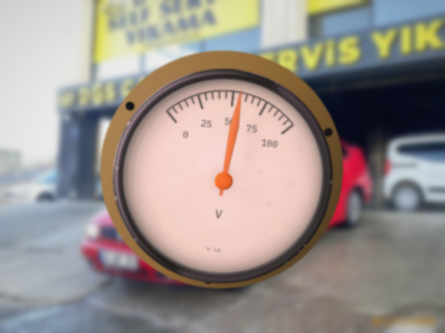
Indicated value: 55 V
